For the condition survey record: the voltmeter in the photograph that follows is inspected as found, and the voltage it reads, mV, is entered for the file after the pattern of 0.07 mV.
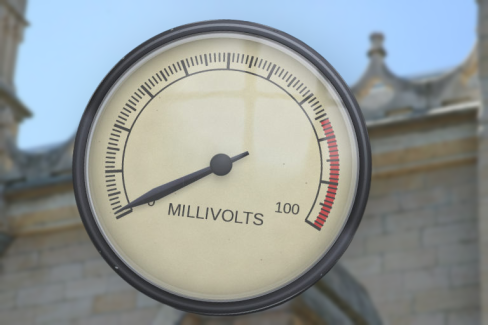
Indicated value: 1 mV
